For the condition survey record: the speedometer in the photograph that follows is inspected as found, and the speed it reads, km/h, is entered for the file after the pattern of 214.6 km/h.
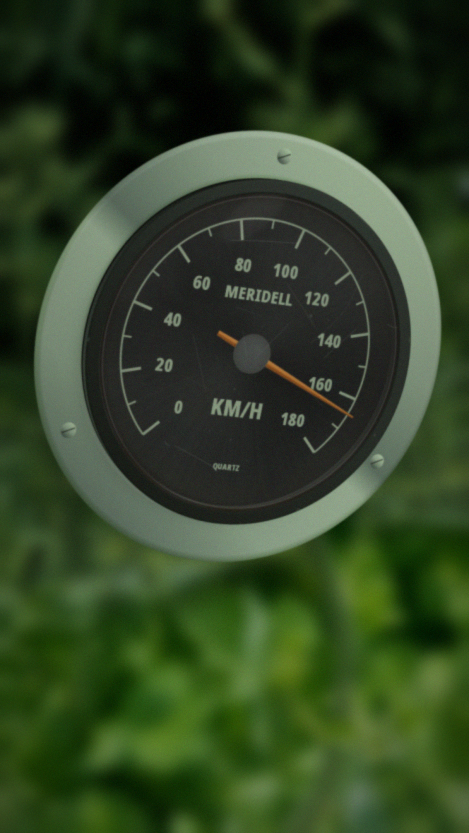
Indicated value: 165 km/h
